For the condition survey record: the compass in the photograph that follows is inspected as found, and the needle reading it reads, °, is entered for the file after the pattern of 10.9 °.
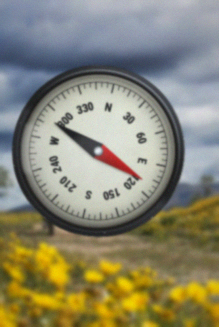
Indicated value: 110 °
